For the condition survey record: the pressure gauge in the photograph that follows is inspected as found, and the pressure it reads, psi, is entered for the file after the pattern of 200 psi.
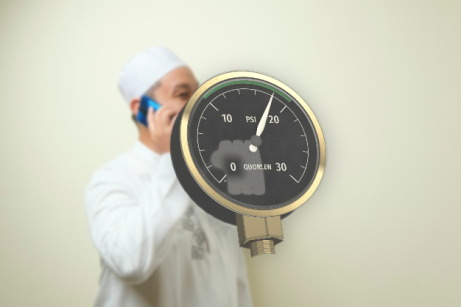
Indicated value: 18 psi
